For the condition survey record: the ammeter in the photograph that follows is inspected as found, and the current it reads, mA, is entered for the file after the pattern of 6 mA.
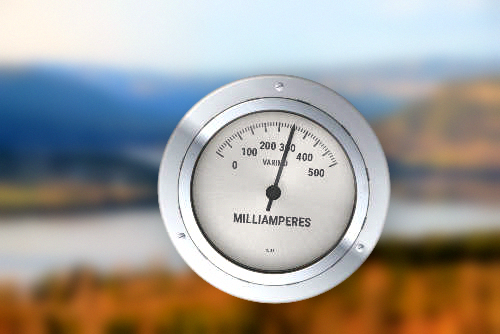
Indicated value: 300 mA
